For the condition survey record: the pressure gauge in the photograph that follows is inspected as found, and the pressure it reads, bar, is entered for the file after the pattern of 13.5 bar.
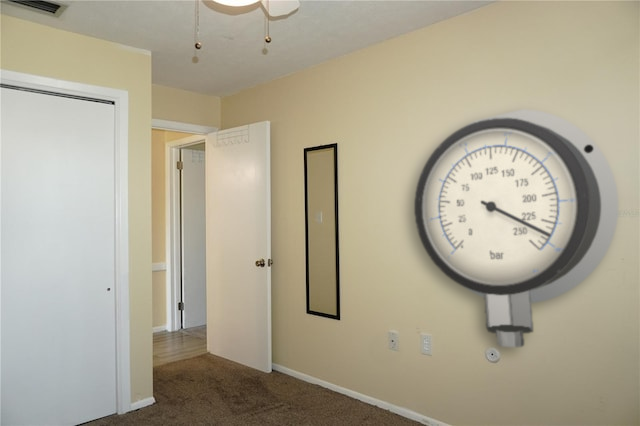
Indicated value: 235 bar
